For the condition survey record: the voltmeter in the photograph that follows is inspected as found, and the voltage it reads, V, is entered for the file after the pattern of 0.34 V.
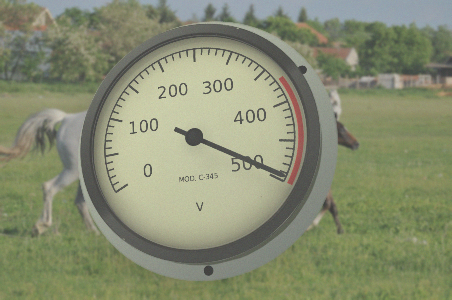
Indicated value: 495 V
